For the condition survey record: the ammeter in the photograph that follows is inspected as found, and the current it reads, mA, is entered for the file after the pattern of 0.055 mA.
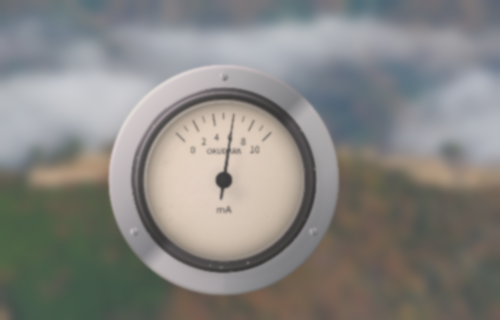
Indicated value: 6 mA
